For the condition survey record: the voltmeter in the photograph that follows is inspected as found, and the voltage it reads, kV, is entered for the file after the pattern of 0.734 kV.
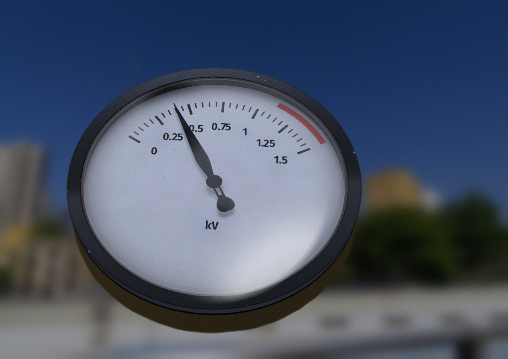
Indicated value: 0.4 kV
